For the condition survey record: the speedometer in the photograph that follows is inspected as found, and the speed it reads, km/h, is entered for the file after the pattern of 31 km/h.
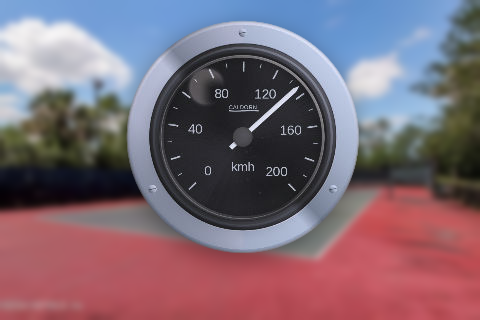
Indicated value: 135 km/h
